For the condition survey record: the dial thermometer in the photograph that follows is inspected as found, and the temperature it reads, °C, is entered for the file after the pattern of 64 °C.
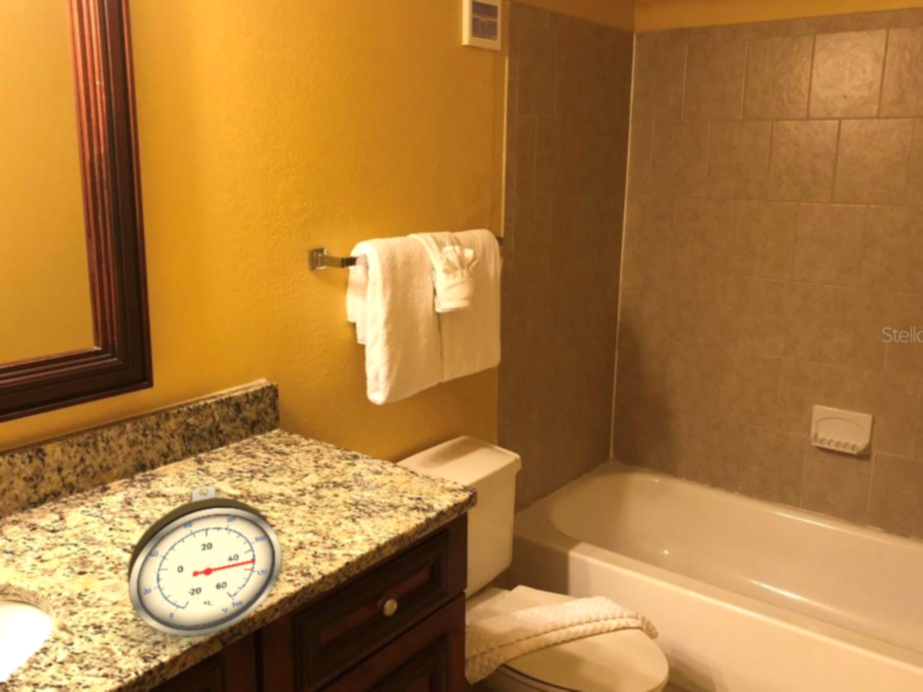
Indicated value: 44 °C
